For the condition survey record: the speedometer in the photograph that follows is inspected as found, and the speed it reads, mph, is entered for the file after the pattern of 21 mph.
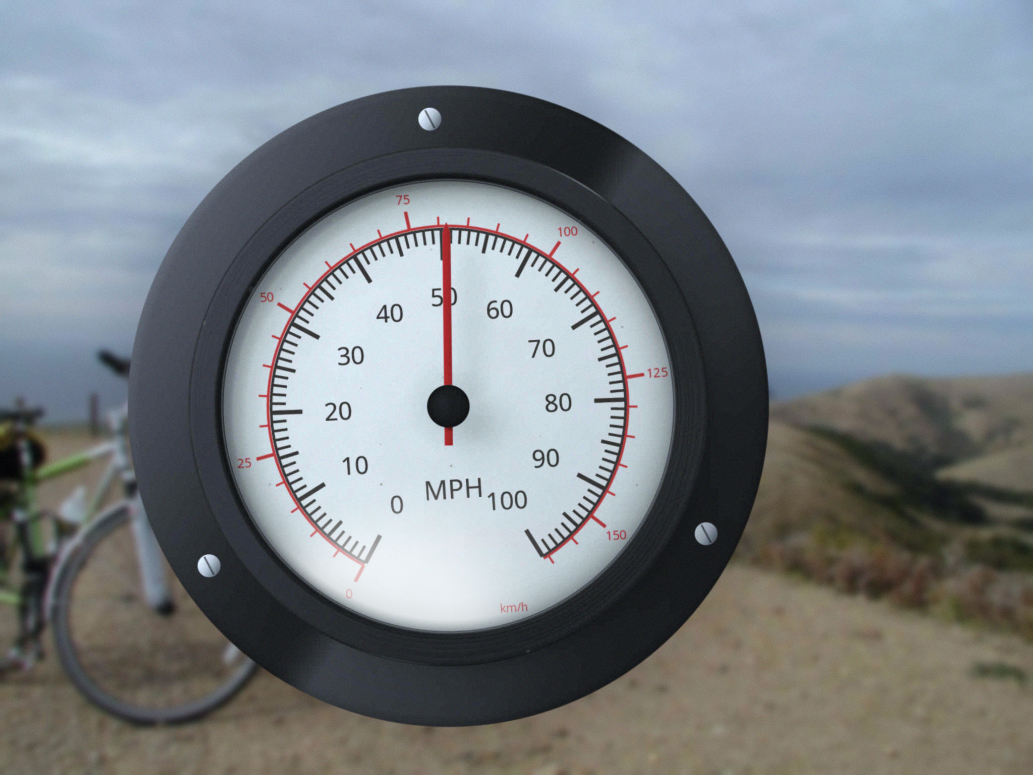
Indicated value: 50.5 mph
